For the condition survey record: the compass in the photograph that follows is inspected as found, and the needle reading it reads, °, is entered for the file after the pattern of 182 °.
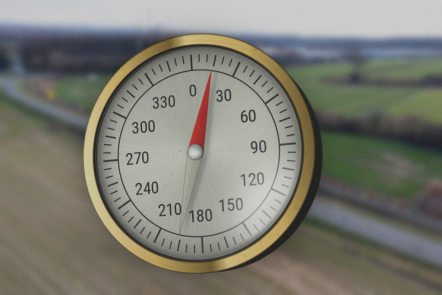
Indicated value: 15 °
